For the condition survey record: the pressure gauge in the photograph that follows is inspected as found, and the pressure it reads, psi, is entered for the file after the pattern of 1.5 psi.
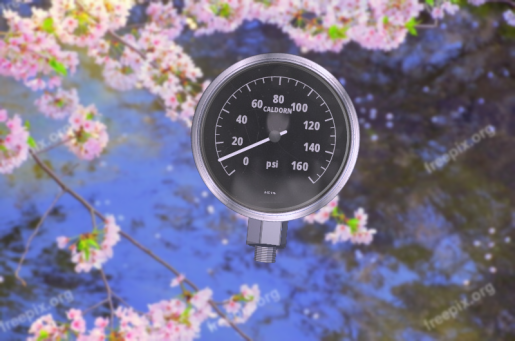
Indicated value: 10 psi
